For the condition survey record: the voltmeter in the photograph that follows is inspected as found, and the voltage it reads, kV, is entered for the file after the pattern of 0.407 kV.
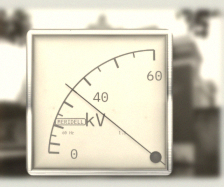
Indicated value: 35 kV
